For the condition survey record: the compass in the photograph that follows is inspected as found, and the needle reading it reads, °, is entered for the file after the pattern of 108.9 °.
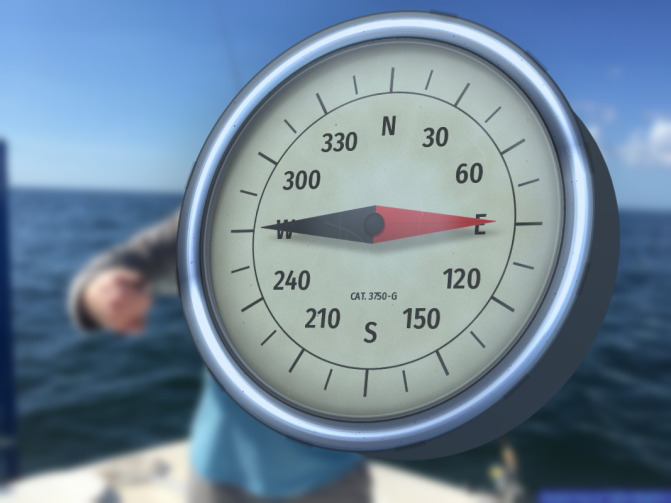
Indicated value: 90 °
